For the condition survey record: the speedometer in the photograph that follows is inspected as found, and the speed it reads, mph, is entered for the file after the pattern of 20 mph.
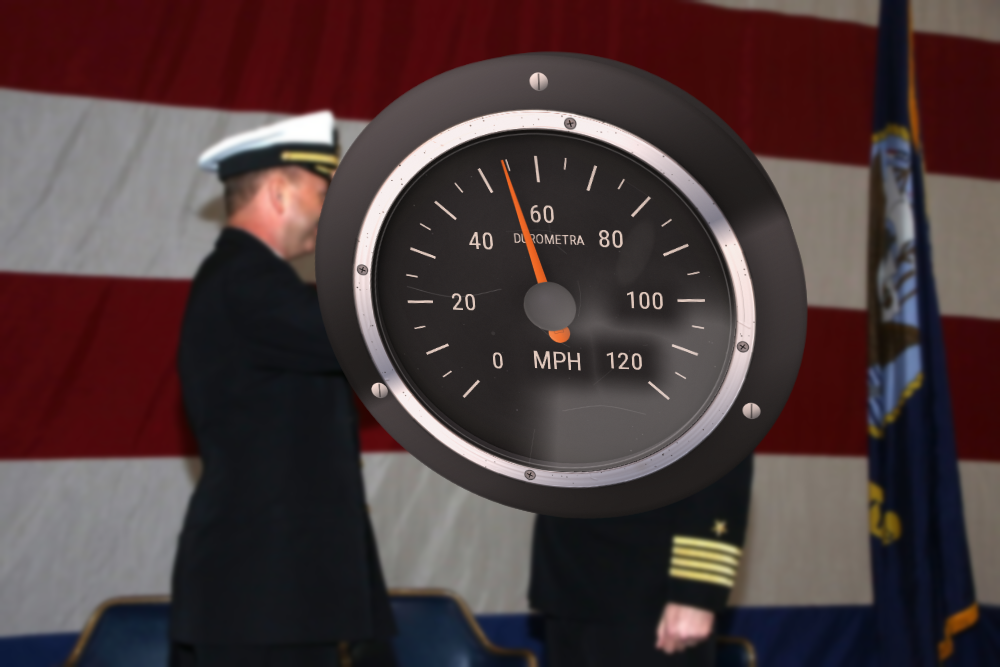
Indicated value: 55 mph
